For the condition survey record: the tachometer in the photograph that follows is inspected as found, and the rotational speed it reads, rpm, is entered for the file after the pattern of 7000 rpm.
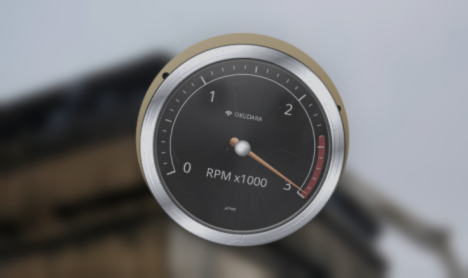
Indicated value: 2950 rpm
